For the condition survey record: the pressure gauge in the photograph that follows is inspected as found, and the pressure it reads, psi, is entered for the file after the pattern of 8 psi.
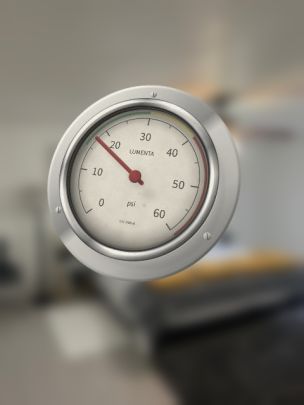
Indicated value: 17.5 psi
